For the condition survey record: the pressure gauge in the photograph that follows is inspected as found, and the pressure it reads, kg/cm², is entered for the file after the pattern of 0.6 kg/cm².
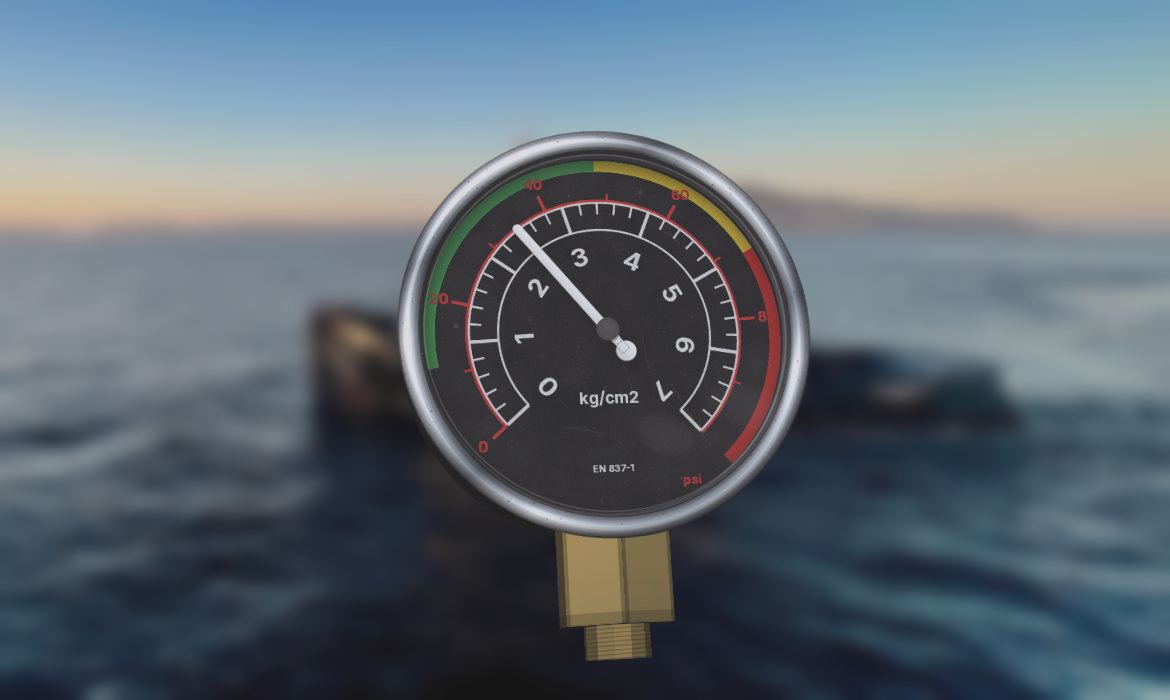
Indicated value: 2.4 kg/cm²
